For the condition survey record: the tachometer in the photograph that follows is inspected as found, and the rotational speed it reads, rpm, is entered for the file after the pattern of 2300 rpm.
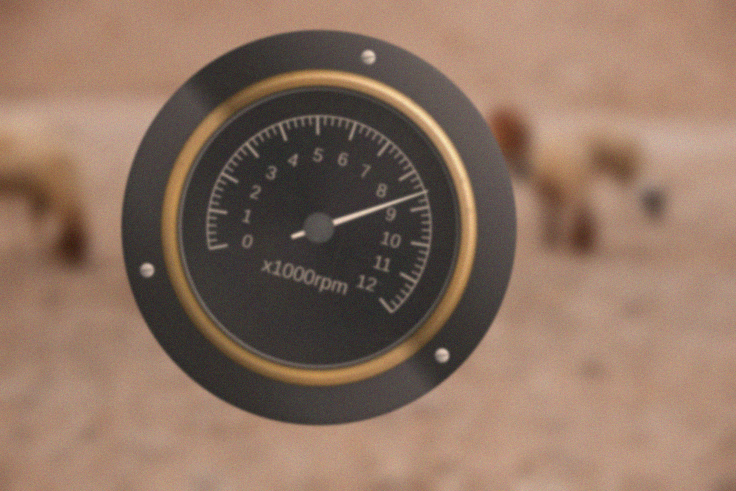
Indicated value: 8600 rpm
